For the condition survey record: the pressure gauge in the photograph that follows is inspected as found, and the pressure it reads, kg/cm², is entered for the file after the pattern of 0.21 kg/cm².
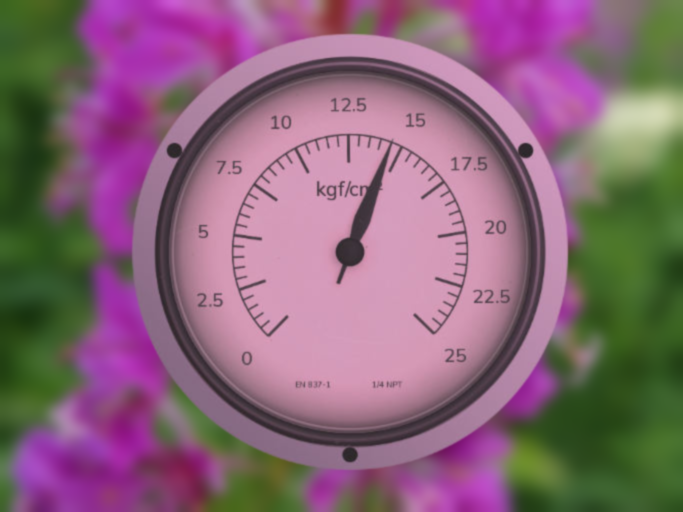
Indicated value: 14.5 kg/cm²
